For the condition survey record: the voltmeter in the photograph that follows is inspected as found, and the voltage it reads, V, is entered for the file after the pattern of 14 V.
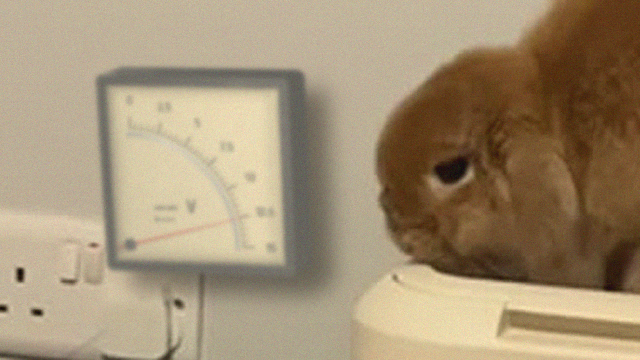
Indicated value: 12.5 V
